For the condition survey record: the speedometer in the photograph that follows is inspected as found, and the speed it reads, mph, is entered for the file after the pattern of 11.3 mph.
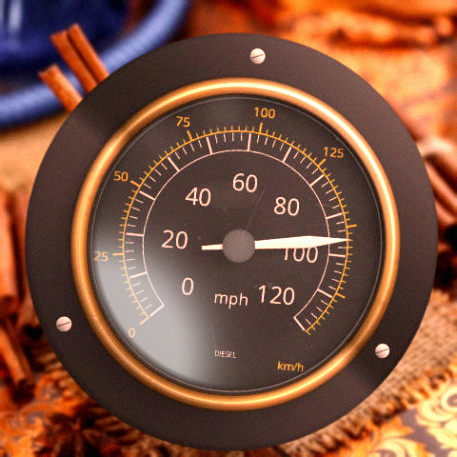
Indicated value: 96 mph
